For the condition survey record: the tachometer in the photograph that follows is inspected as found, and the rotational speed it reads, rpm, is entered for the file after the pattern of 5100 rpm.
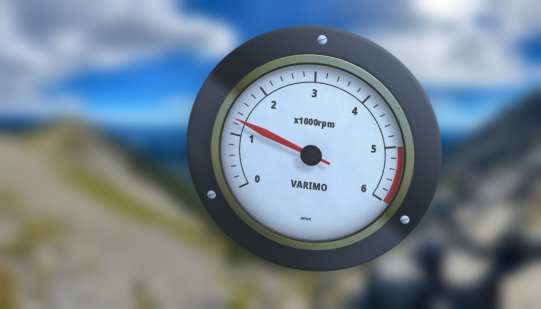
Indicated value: 1300 rpm
